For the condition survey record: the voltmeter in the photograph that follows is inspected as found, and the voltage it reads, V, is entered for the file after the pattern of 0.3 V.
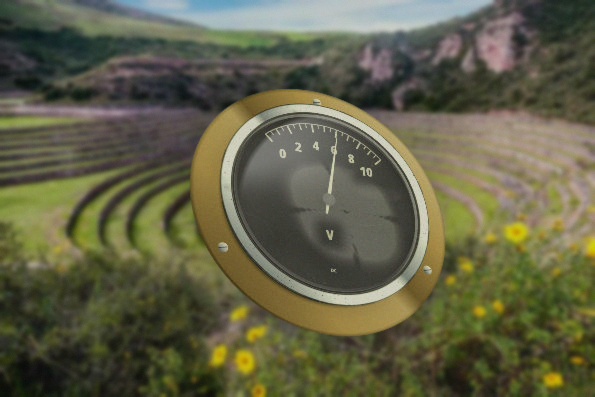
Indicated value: 6 V
